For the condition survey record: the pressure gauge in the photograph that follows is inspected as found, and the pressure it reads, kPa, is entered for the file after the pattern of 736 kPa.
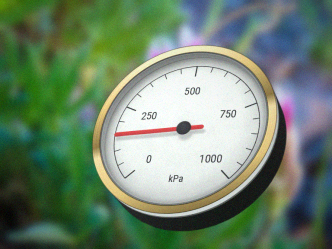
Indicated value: 150 kPa
